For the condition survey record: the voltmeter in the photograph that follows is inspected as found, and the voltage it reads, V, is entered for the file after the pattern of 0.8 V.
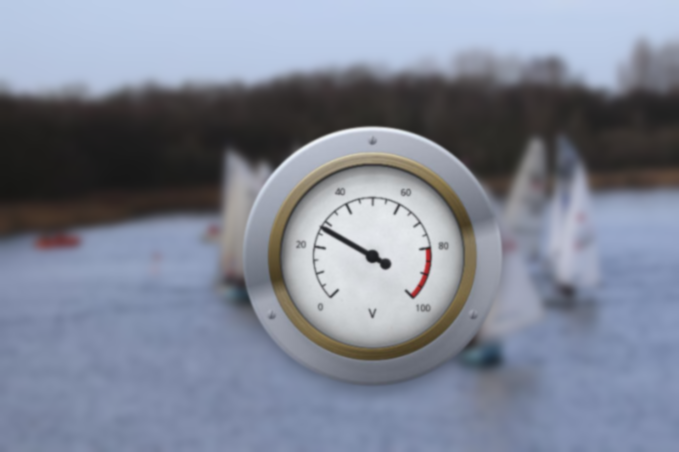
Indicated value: 27.5 V
